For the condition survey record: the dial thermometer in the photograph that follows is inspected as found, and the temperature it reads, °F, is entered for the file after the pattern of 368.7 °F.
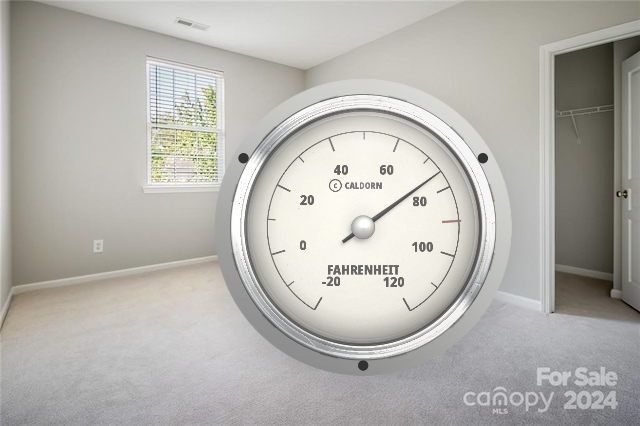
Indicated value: 75 °F
